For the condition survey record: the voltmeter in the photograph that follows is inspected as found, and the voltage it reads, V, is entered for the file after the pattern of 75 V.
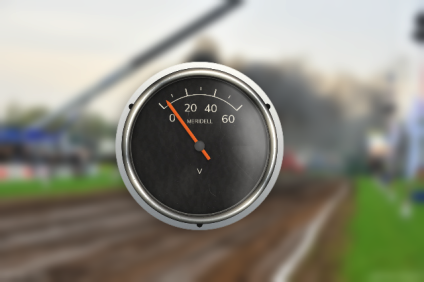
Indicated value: 5 V
